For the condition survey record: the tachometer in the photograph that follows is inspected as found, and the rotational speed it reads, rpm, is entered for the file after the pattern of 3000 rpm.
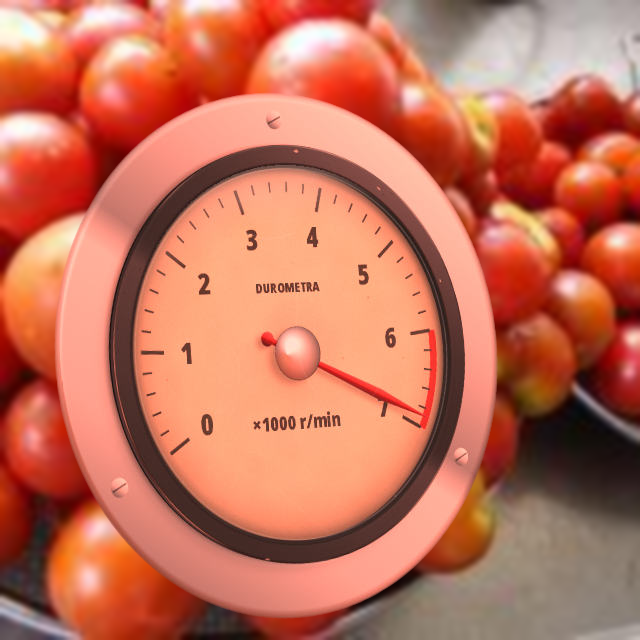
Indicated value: 6900 rpm
